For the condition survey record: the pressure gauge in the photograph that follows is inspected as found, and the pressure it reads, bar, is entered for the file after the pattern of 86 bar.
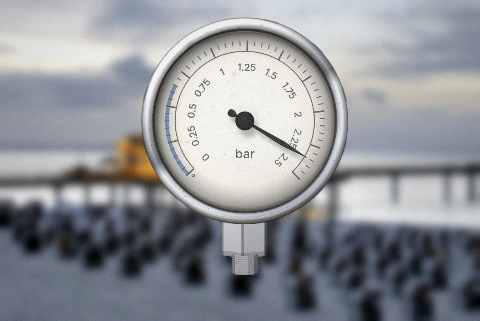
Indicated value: 2.35 bar
